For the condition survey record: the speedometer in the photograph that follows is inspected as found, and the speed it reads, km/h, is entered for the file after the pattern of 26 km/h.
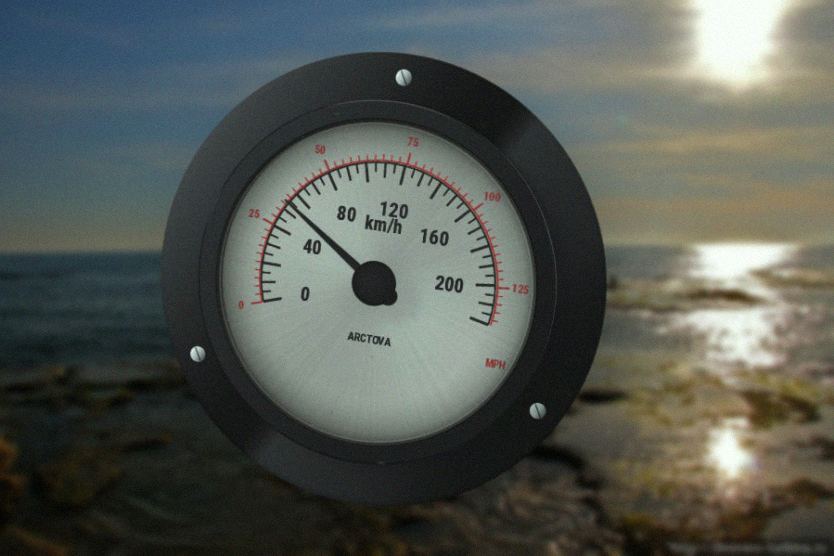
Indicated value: 55 km/h
